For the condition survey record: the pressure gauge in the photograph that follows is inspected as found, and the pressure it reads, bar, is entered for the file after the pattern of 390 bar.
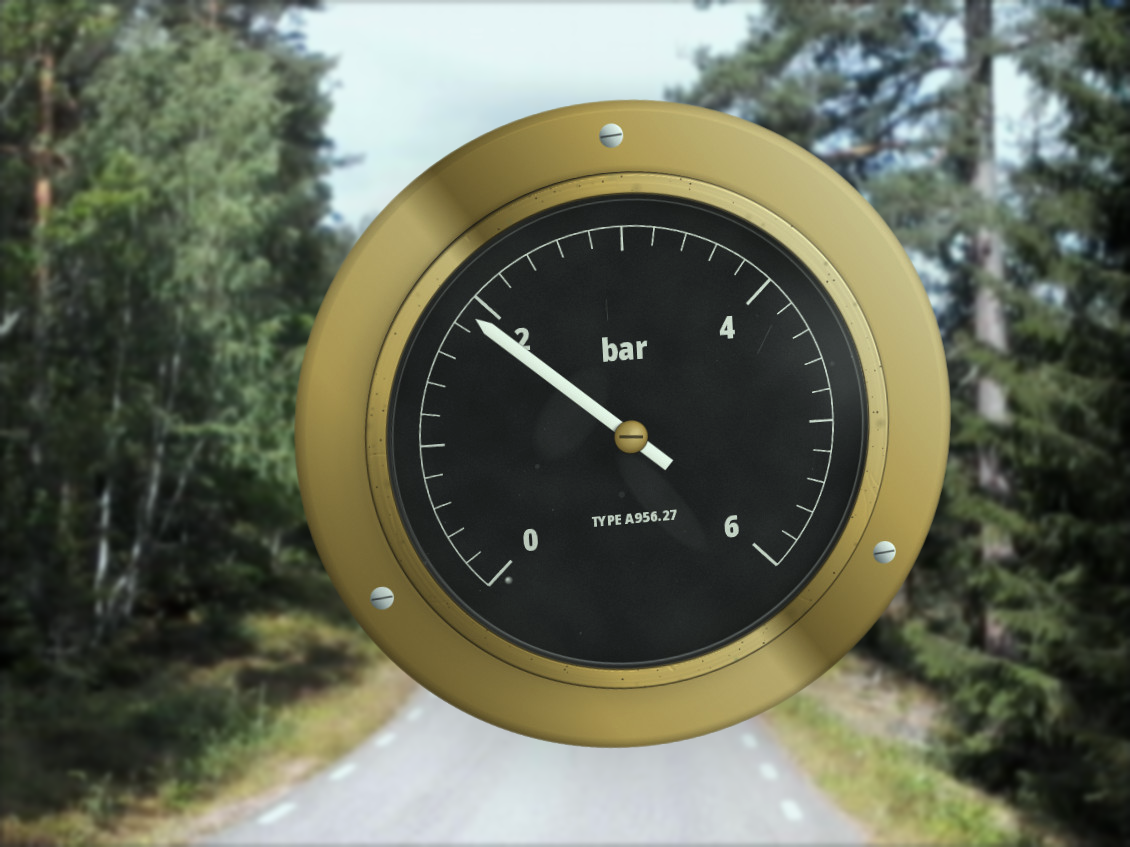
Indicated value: 1.9 bar
